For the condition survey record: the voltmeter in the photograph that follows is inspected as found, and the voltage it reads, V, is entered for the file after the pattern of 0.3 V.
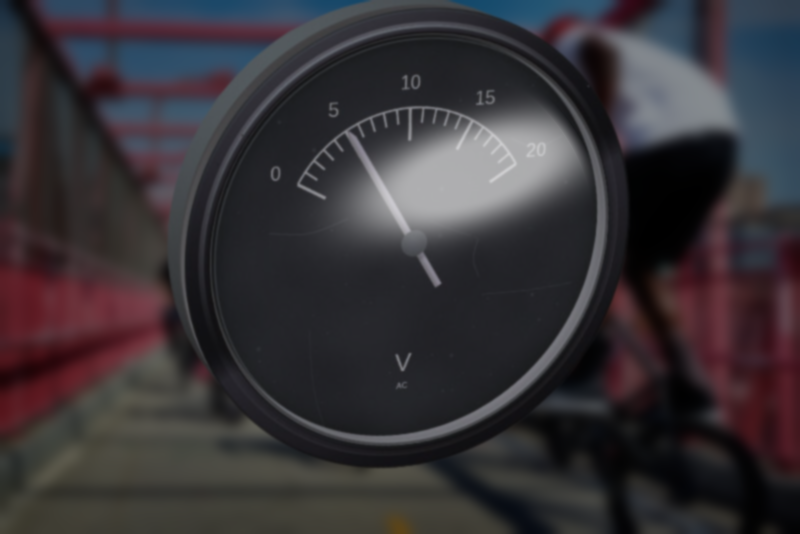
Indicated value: 5 V
